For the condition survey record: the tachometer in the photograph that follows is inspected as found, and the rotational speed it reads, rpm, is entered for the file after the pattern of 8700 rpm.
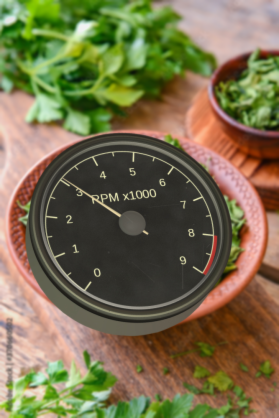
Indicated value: 3000 rpm
